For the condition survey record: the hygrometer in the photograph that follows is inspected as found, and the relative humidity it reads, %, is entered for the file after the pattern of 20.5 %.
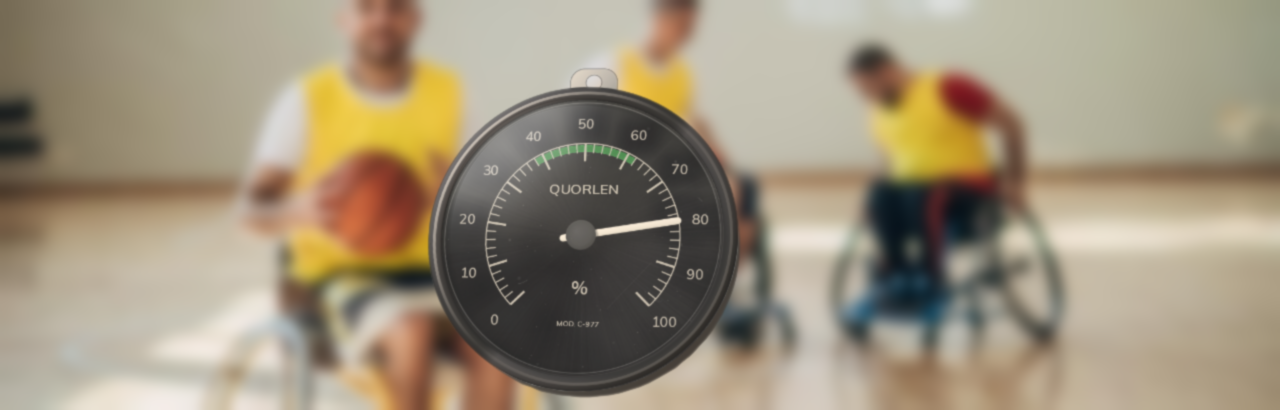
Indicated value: 80 %
